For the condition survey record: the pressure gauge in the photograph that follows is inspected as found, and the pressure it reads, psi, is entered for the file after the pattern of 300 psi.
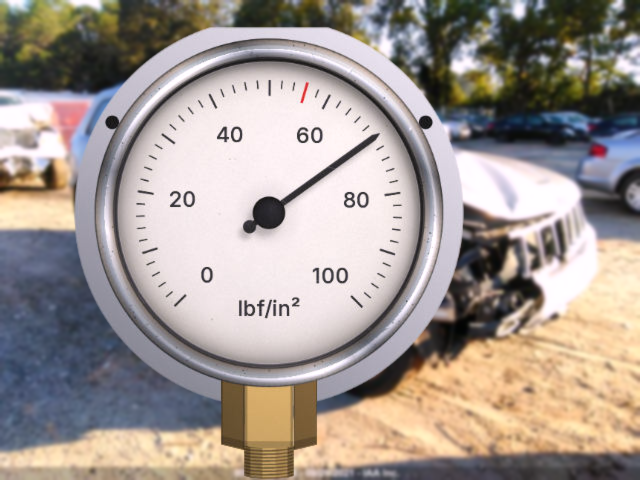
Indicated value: 70 psi
